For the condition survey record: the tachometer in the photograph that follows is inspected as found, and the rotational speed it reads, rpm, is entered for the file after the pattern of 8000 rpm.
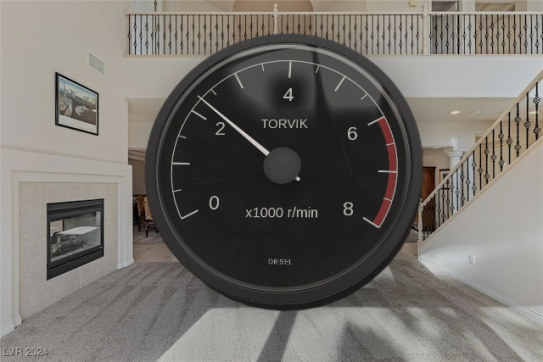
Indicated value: 2250 rpm
